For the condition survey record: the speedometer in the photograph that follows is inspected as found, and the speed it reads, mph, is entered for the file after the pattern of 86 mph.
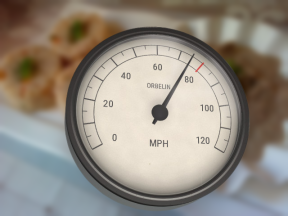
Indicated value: 75 mph
